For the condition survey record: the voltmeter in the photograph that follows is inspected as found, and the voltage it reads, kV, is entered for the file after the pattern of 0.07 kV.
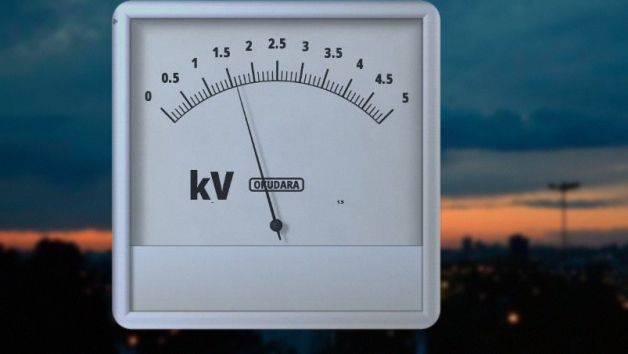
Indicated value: 1.6 kV
